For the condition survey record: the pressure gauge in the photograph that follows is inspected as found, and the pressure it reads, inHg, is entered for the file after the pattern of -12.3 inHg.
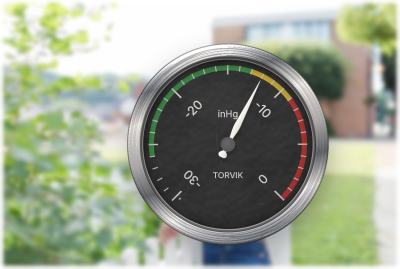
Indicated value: -12 inHg
